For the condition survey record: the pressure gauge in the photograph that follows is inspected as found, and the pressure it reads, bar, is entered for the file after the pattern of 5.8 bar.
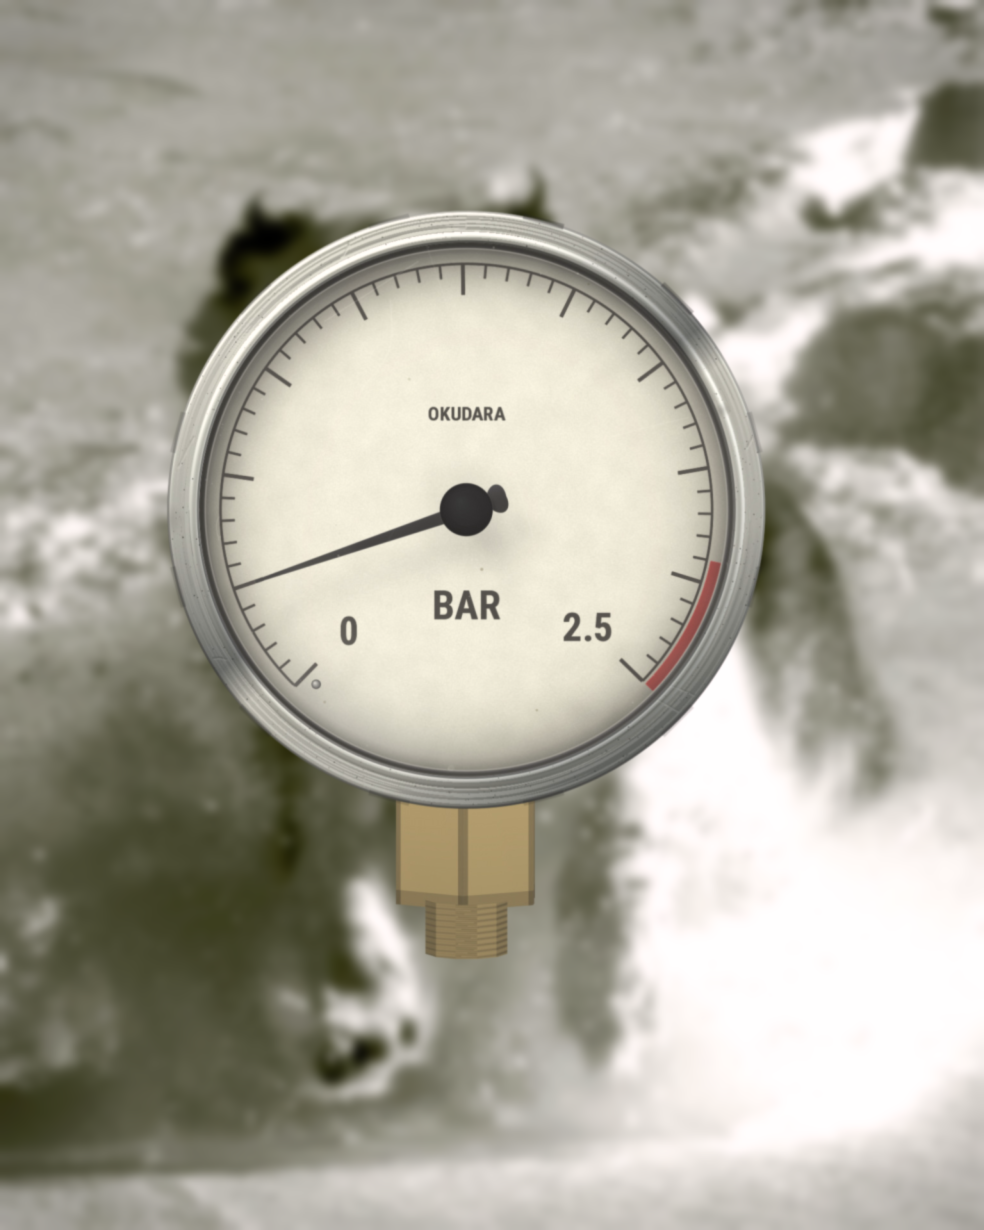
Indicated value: 0.25 bar
